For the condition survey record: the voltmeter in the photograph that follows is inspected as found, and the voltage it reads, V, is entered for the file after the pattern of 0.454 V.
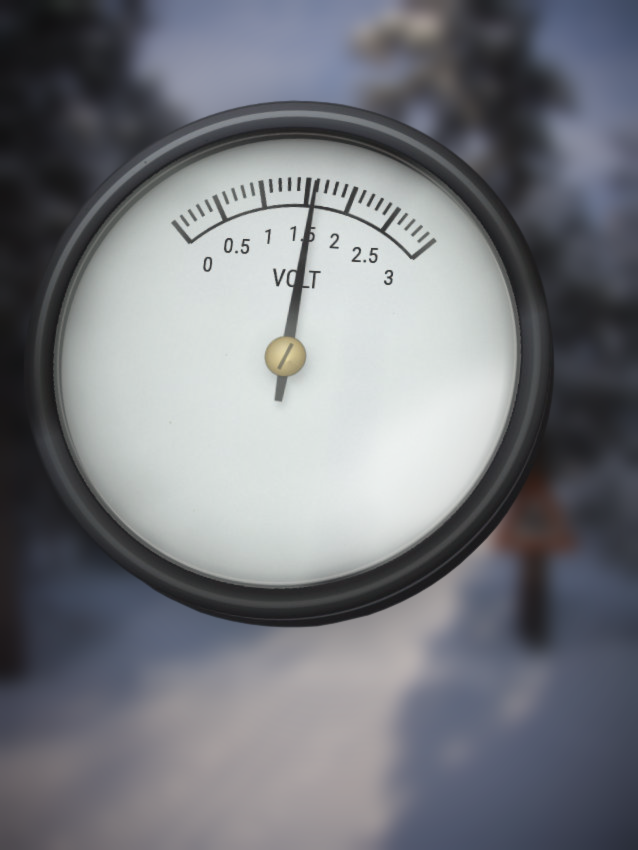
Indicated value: 1.6 V
